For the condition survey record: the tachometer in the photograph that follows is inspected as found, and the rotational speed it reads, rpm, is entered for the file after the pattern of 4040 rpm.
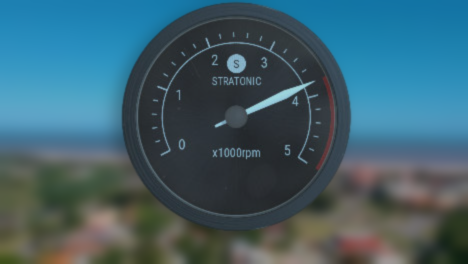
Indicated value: 3800 rpm
